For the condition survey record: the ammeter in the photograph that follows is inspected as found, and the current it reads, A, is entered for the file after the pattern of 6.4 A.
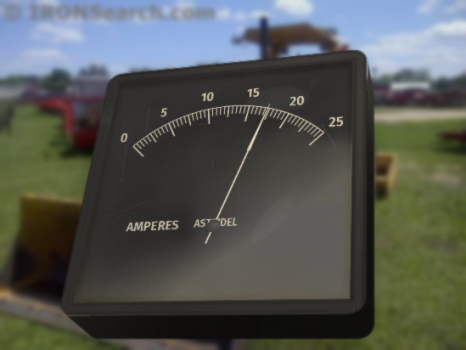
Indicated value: 17.5 A
